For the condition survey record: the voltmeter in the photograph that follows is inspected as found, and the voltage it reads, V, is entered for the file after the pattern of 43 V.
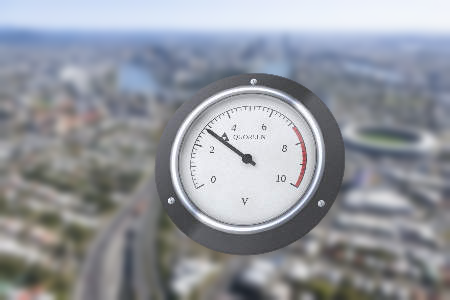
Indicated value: 2.8 V
